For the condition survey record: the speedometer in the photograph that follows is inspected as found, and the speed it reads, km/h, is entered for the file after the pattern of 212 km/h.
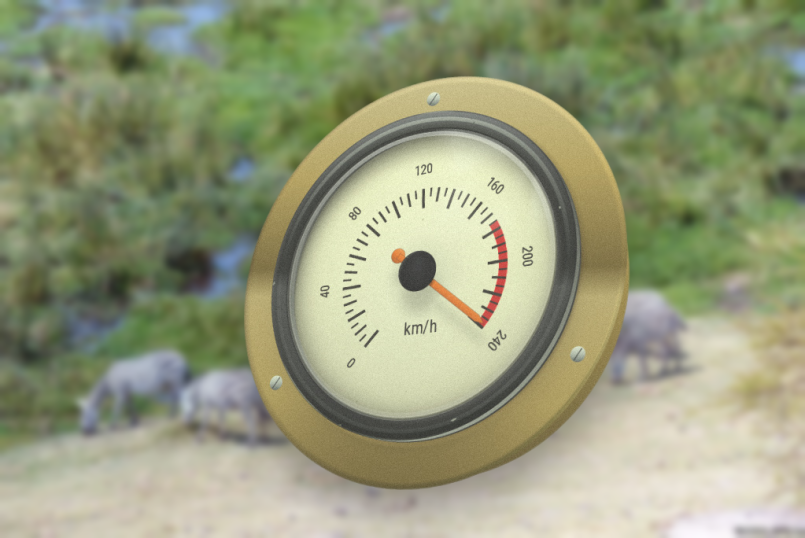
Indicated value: 237.5 km/h
